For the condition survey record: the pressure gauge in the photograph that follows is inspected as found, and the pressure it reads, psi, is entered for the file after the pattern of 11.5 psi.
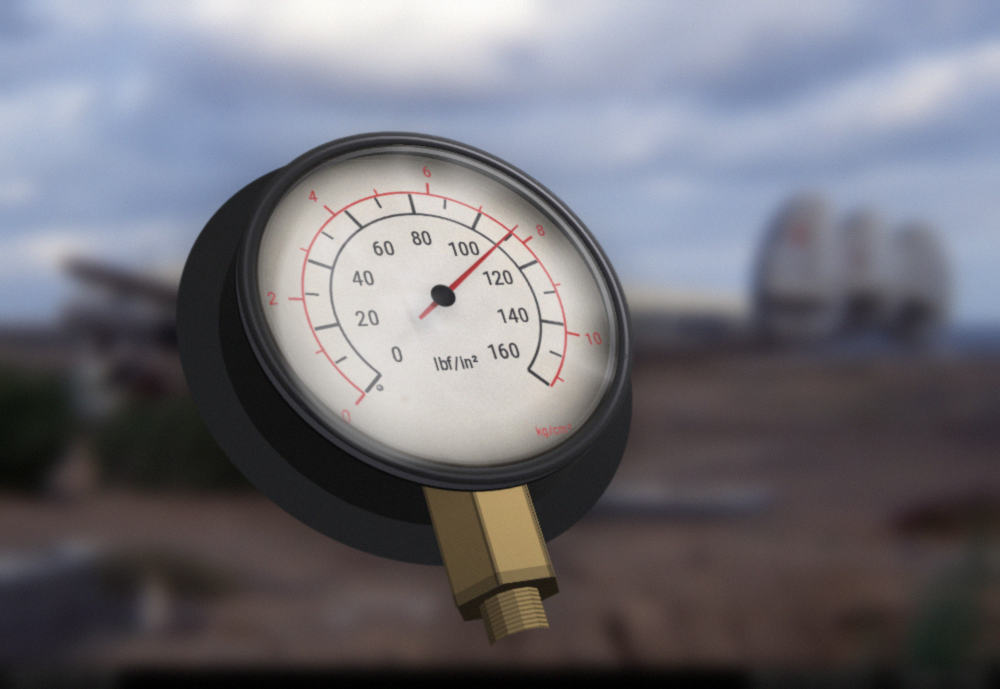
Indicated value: 110 psi
